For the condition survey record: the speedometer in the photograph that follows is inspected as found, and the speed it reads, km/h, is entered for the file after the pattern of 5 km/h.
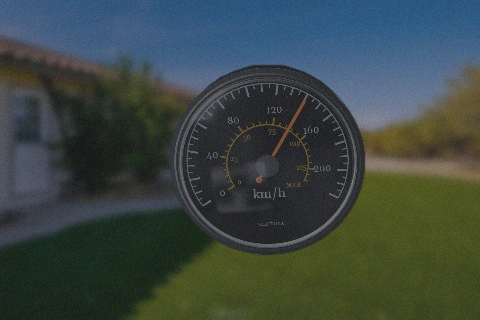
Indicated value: 140 km/h
